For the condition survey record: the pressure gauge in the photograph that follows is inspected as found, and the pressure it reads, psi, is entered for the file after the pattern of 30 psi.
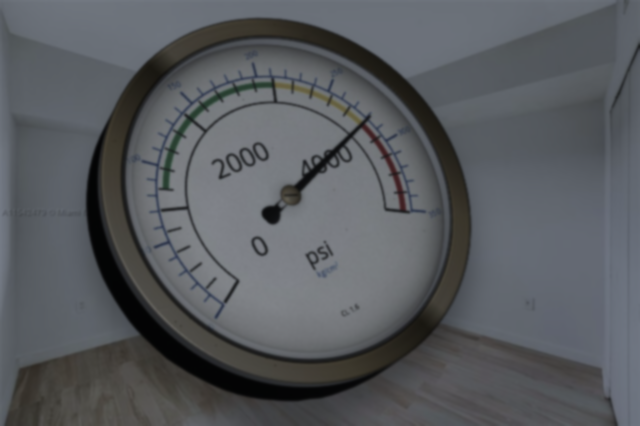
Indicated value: 4000 psi
